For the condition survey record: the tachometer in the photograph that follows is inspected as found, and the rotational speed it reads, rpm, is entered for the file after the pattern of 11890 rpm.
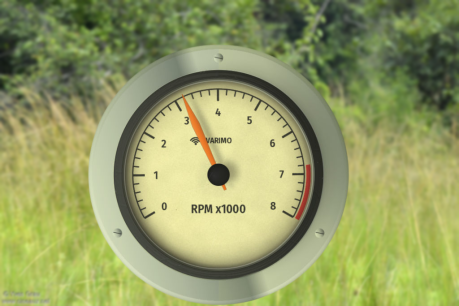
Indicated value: 3200 rpm
